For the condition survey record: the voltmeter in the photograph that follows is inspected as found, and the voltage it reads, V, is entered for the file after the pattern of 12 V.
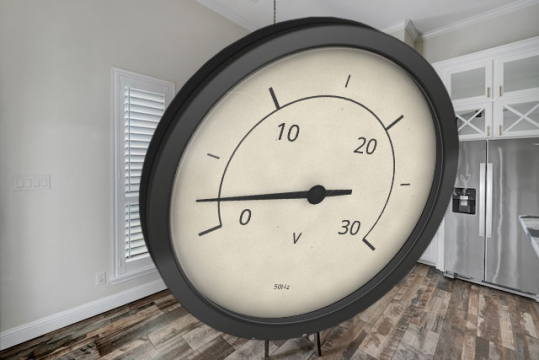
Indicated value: 2.5 V
